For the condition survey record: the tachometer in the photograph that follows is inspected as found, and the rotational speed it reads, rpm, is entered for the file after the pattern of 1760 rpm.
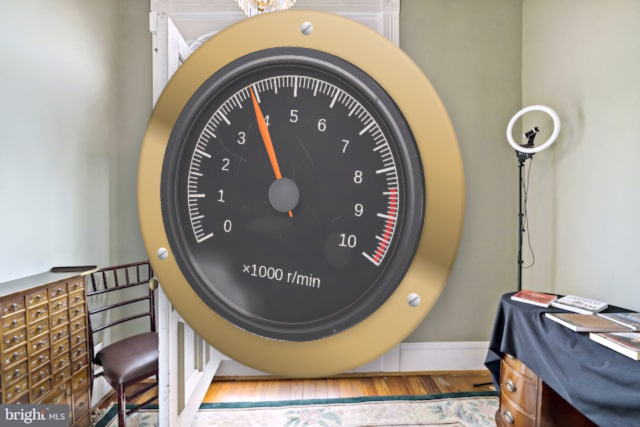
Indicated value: 4000 rpm
